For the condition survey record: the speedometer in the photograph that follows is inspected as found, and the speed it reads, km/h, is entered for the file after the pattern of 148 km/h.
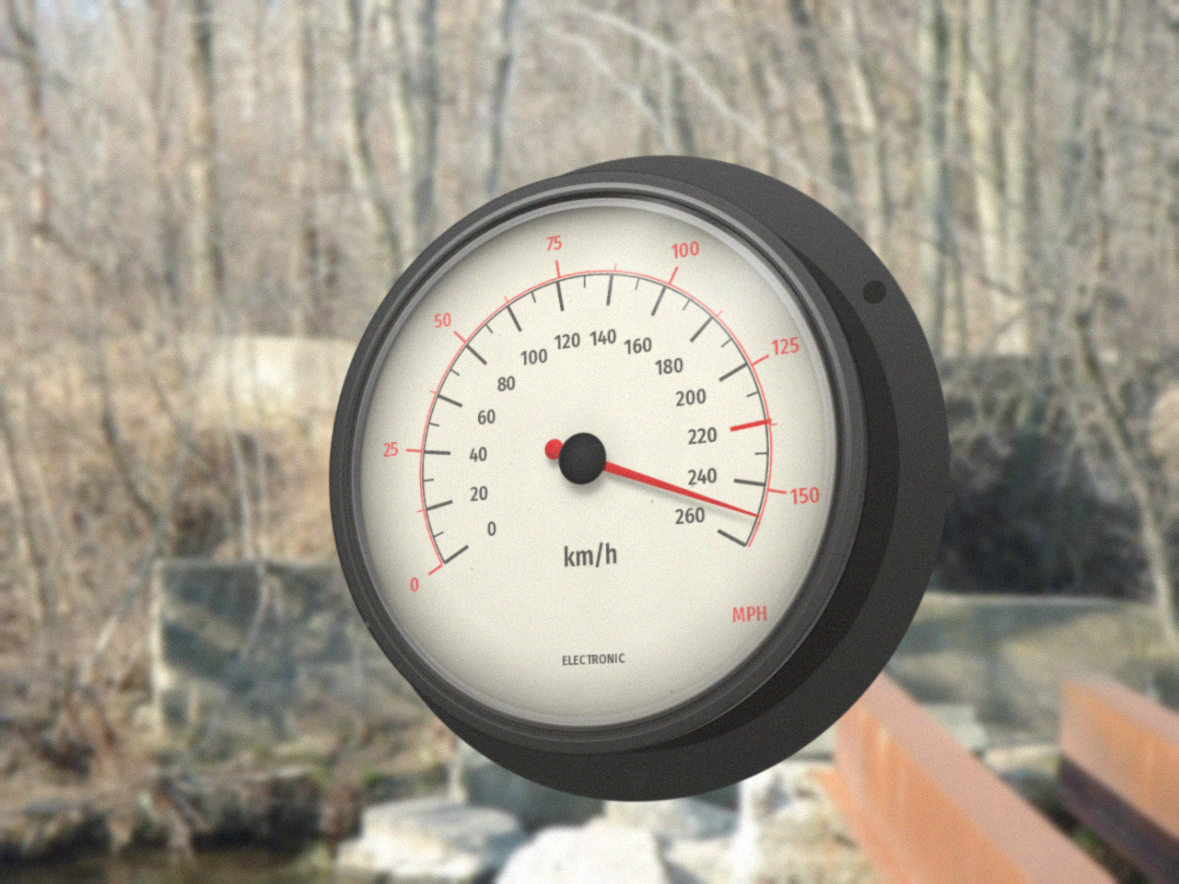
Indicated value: 250 km/h
